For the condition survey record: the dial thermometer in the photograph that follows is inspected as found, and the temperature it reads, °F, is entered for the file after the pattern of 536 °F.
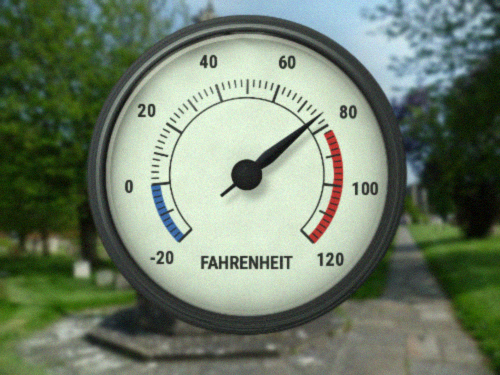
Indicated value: 76 °F
